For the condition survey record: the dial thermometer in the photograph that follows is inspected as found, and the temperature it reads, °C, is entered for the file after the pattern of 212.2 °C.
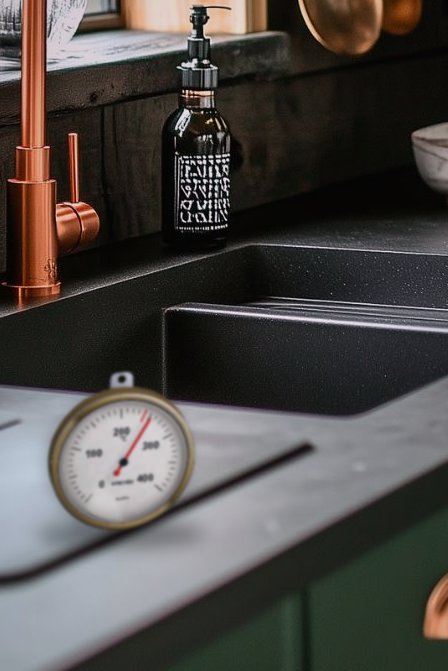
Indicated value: 250 °C
